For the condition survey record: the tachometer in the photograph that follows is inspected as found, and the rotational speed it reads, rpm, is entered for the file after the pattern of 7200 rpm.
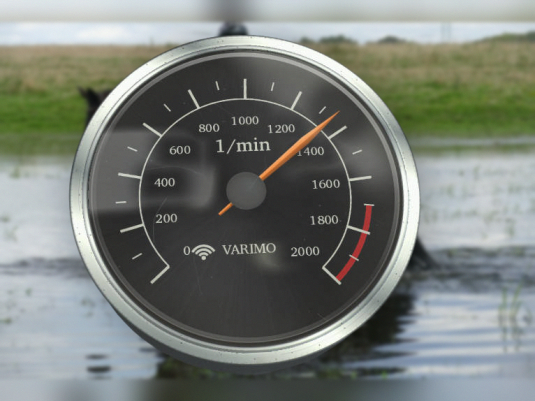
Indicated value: 1350 rpm
